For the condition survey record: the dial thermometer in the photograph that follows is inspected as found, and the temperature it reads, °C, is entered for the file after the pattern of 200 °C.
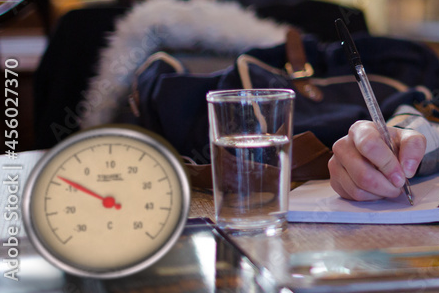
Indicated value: -7.5 °C
